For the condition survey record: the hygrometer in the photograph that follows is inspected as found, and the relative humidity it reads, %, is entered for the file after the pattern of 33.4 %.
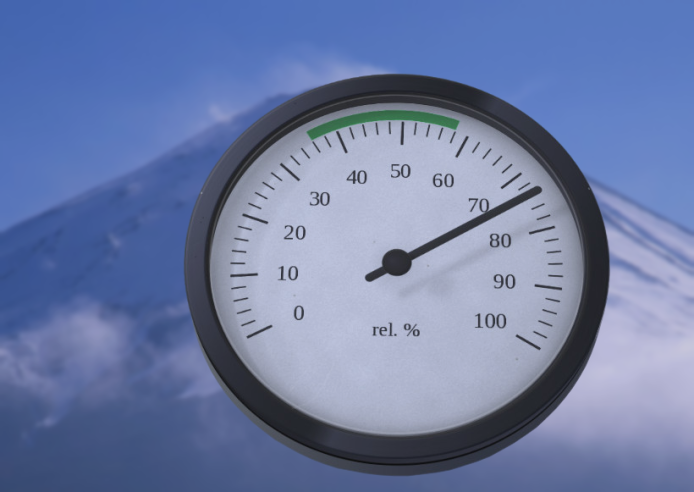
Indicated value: 74 %
